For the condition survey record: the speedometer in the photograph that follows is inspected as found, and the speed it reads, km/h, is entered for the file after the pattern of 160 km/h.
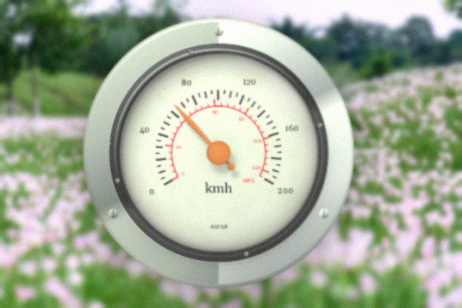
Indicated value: 65 km/h
